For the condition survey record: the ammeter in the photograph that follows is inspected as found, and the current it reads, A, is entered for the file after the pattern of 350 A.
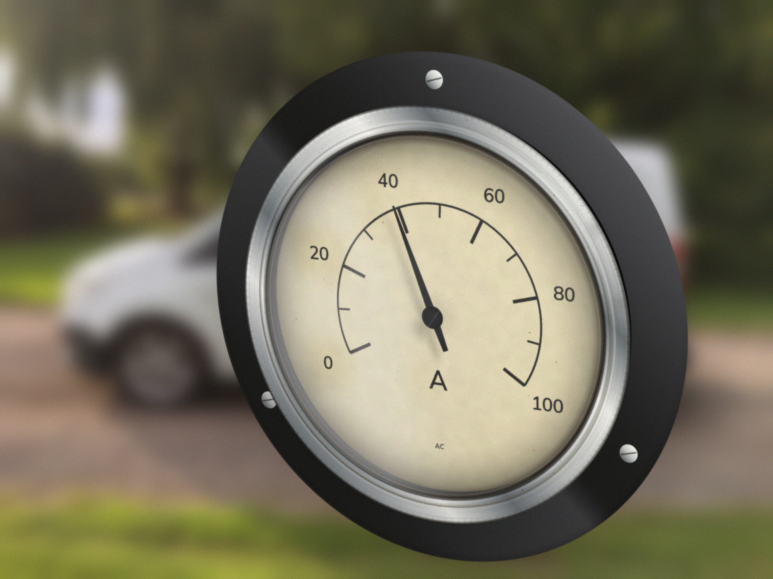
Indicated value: 40 A
